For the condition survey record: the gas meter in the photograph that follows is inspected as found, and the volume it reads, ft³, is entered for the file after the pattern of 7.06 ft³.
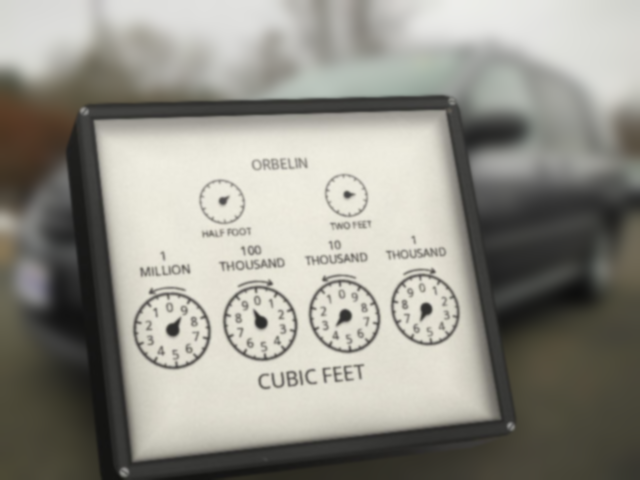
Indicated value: 893600 ft³
